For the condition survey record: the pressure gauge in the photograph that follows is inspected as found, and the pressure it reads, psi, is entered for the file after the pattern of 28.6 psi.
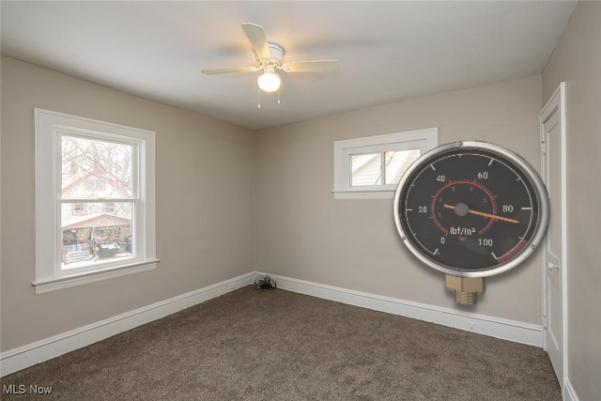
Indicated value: 85 psi
